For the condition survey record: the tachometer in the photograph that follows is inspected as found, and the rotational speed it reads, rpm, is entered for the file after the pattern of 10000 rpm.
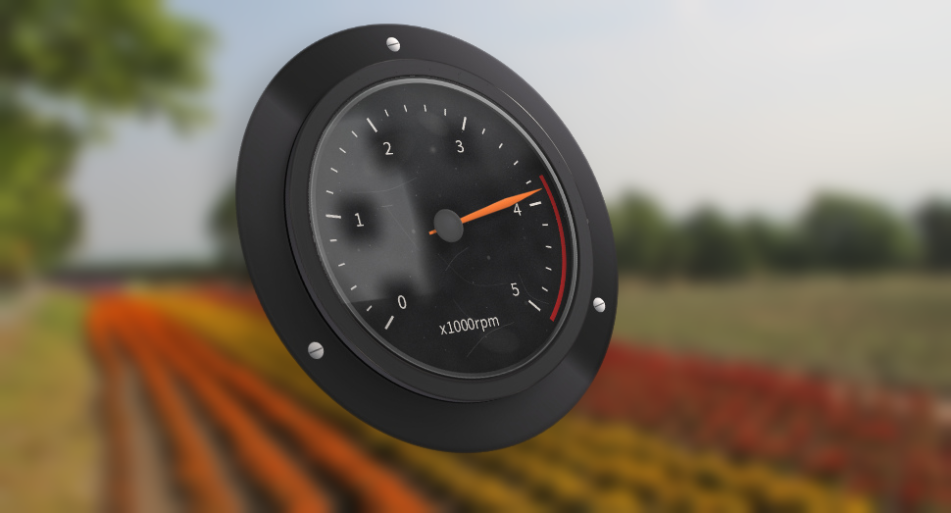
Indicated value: 3900 rpm
